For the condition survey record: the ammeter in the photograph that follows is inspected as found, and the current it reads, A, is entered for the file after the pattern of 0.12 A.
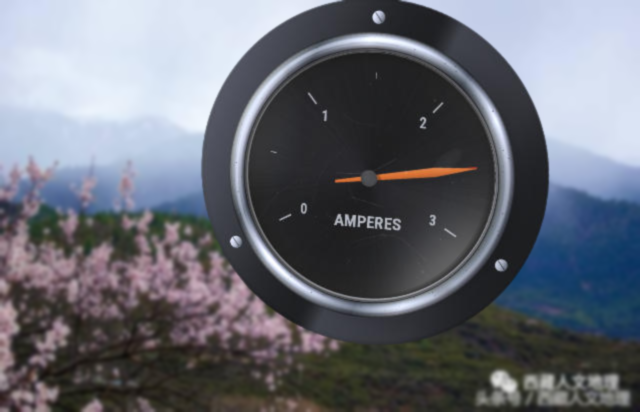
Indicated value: 2.5 A
